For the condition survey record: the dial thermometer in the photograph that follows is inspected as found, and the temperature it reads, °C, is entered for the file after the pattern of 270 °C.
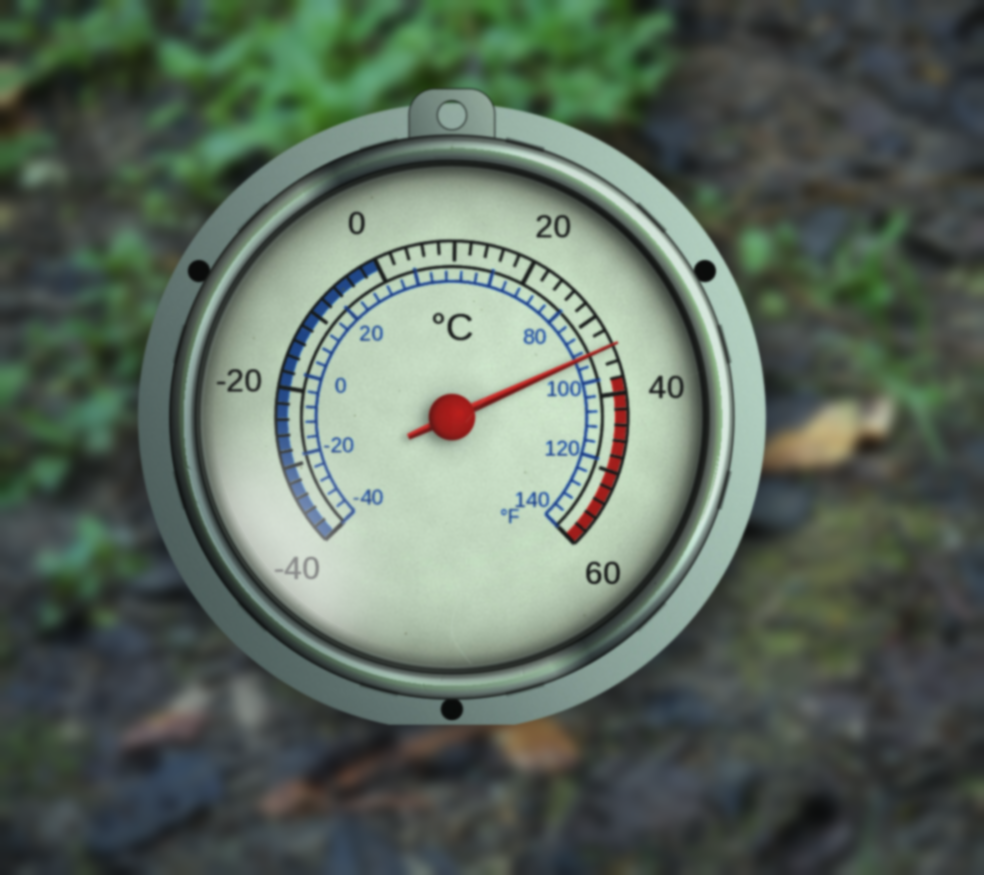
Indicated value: 34 °C
